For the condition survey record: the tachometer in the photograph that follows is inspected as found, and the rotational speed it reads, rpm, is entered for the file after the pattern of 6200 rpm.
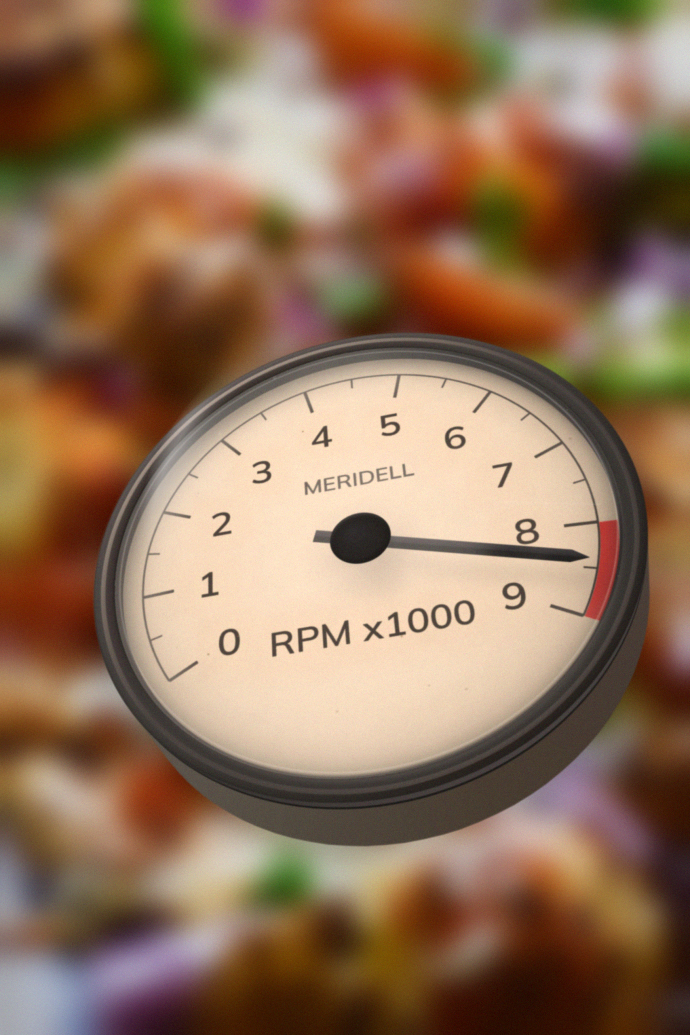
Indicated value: 8500 rpm
